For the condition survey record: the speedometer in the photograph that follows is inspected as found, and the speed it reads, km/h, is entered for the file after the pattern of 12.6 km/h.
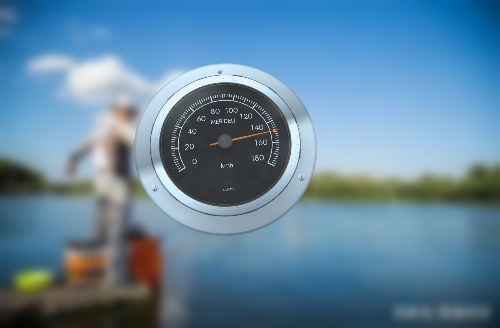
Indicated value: 150 km/h
